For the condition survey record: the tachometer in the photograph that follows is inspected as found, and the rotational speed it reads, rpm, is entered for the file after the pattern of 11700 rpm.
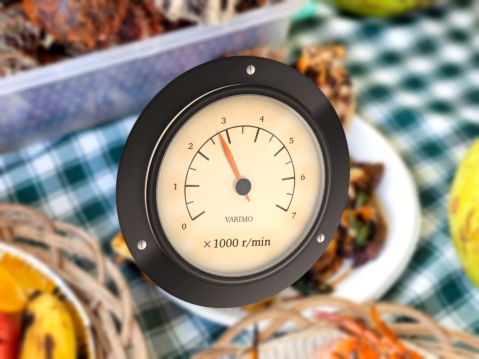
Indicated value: 2750 rpm
